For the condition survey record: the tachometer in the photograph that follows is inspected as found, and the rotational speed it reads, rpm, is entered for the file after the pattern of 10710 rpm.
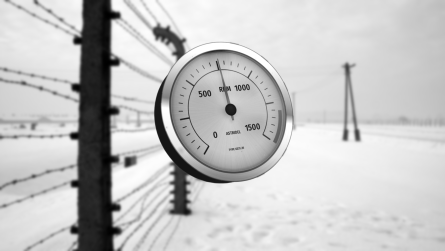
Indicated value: 750 rpm
